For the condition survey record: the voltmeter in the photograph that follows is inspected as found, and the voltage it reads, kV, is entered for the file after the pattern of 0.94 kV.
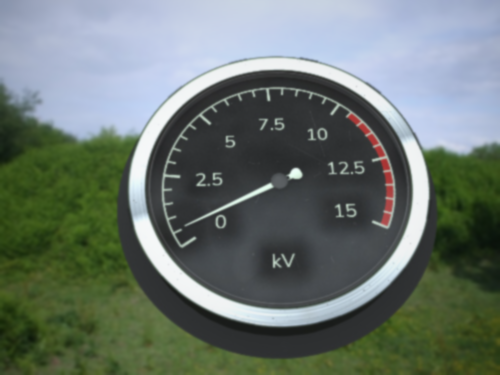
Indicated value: 0.5 kV
